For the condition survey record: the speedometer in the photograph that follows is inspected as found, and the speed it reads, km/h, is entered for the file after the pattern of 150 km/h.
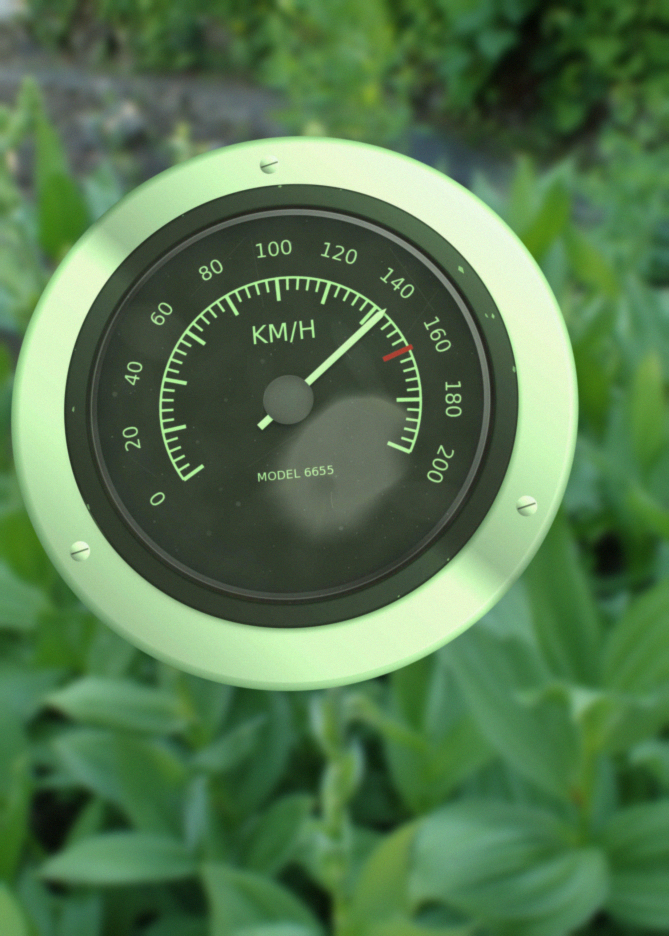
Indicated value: 144 km/h
